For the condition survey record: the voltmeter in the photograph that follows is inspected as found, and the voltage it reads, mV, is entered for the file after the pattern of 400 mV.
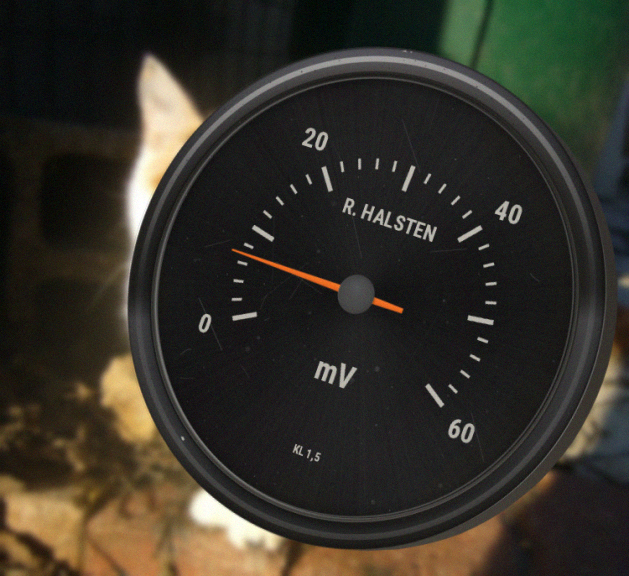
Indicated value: 7 mV
